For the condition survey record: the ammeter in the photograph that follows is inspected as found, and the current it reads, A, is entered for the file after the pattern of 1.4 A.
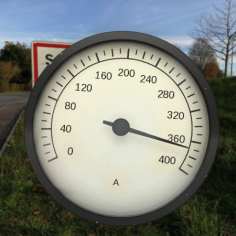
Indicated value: 370 A
